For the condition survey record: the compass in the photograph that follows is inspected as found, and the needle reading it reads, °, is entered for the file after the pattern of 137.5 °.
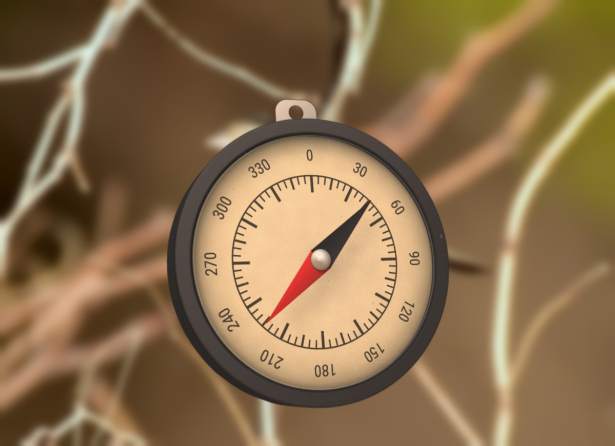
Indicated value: 225 °
